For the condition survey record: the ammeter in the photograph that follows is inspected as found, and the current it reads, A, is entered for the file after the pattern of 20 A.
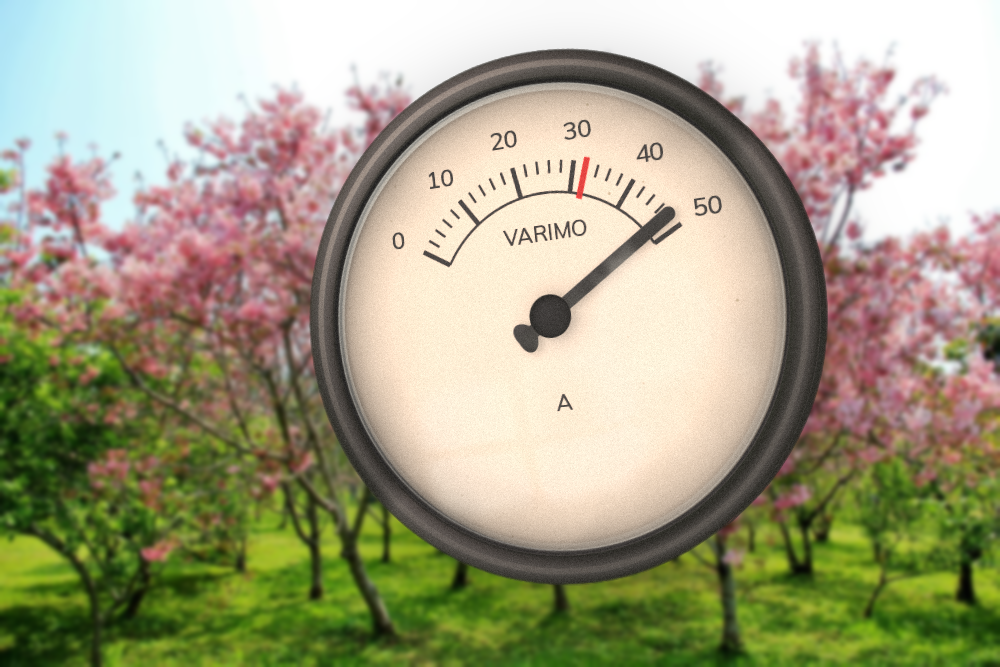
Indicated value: 48 A
